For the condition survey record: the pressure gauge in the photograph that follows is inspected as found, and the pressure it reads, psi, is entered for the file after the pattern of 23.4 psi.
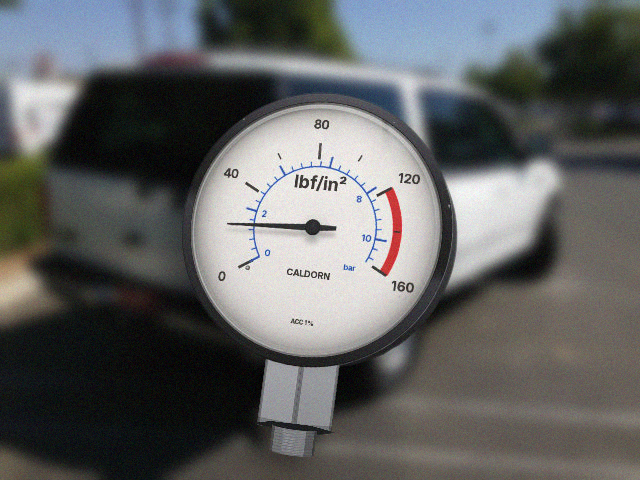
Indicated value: 20 psi
